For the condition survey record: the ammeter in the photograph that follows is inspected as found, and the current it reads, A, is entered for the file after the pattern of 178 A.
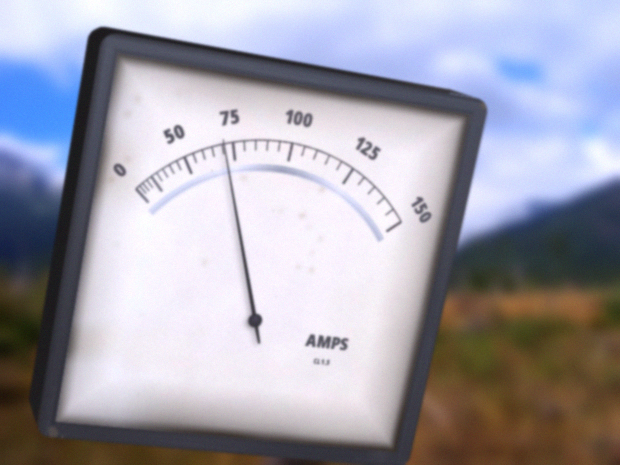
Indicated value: 70 A
